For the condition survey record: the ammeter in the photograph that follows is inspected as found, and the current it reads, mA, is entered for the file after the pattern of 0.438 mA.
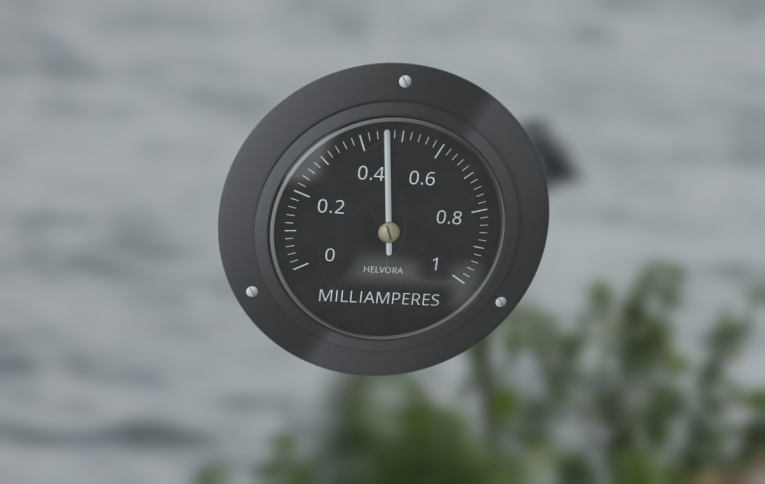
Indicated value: 0.46 mA
